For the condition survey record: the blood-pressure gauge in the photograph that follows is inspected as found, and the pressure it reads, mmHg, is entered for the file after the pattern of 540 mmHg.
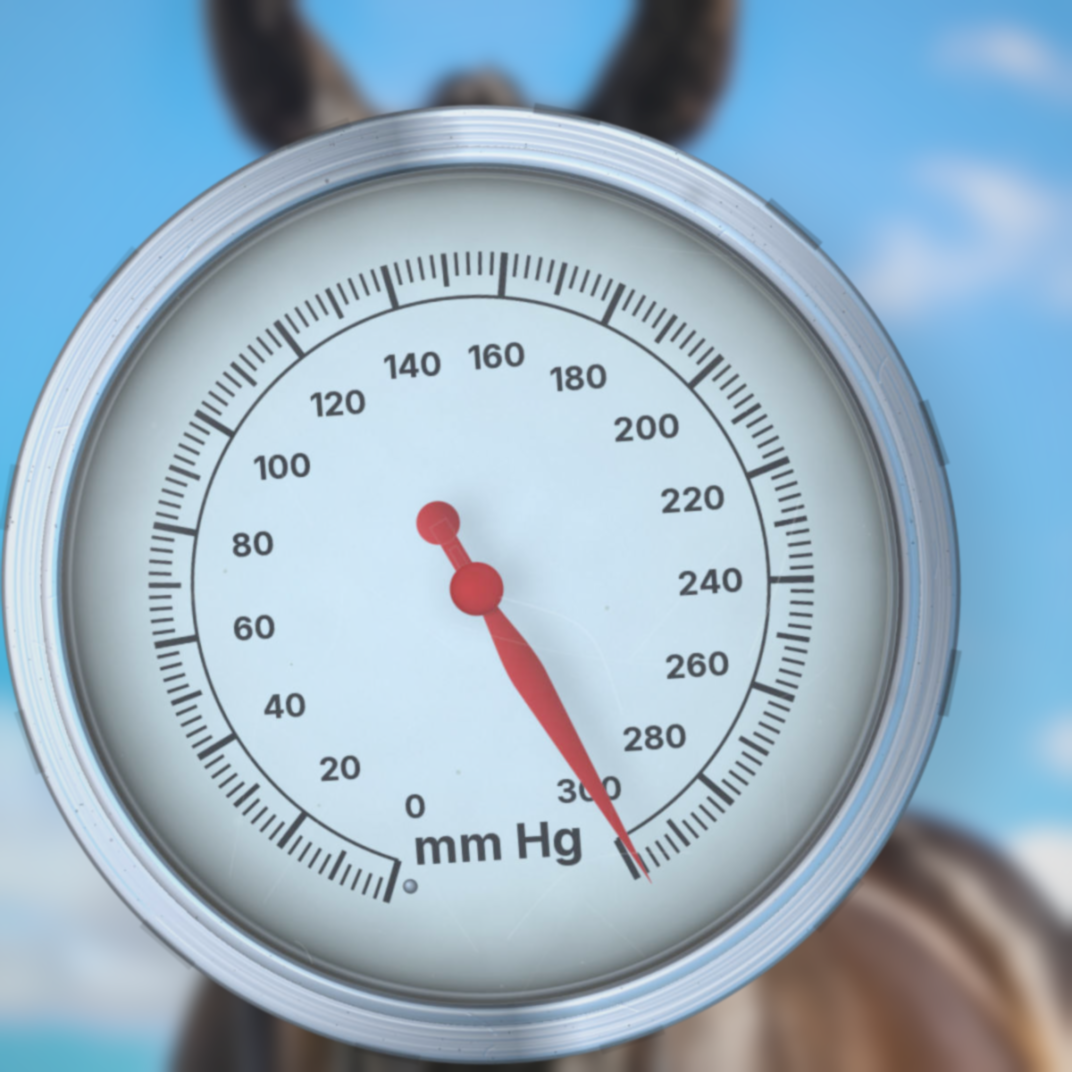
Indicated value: 298 mmHg
